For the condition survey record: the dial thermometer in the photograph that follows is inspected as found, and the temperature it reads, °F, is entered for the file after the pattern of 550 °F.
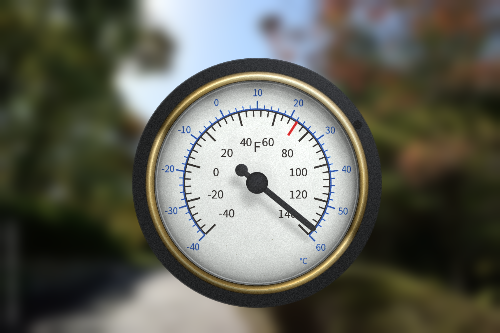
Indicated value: 136 °F
